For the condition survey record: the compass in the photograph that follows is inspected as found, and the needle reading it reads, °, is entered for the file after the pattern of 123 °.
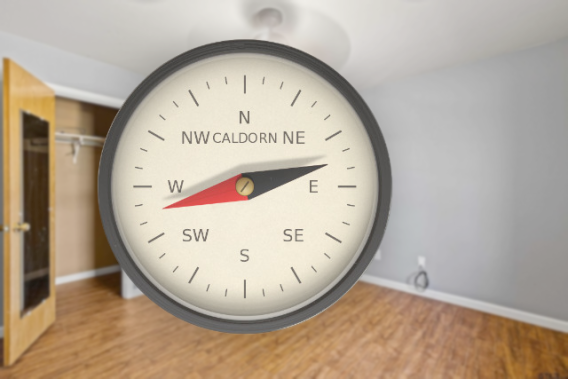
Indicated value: 255 °
